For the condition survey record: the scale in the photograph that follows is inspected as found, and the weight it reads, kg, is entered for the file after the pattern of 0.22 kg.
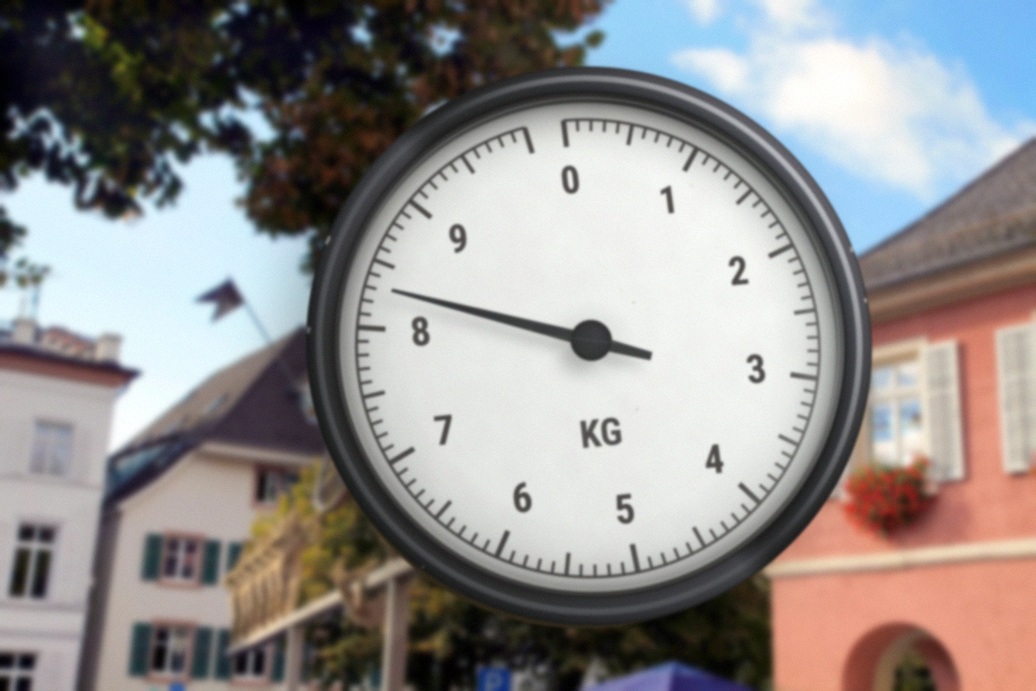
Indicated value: 8.3 kg
